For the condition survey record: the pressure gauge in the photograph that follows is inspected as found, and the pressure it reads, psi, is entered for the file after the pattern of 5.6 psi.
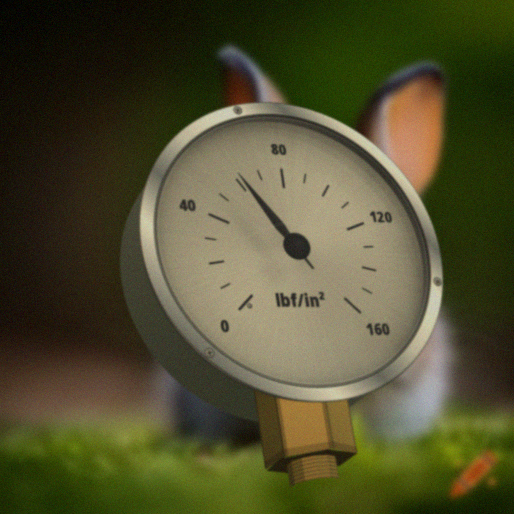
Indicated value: 60 psi
